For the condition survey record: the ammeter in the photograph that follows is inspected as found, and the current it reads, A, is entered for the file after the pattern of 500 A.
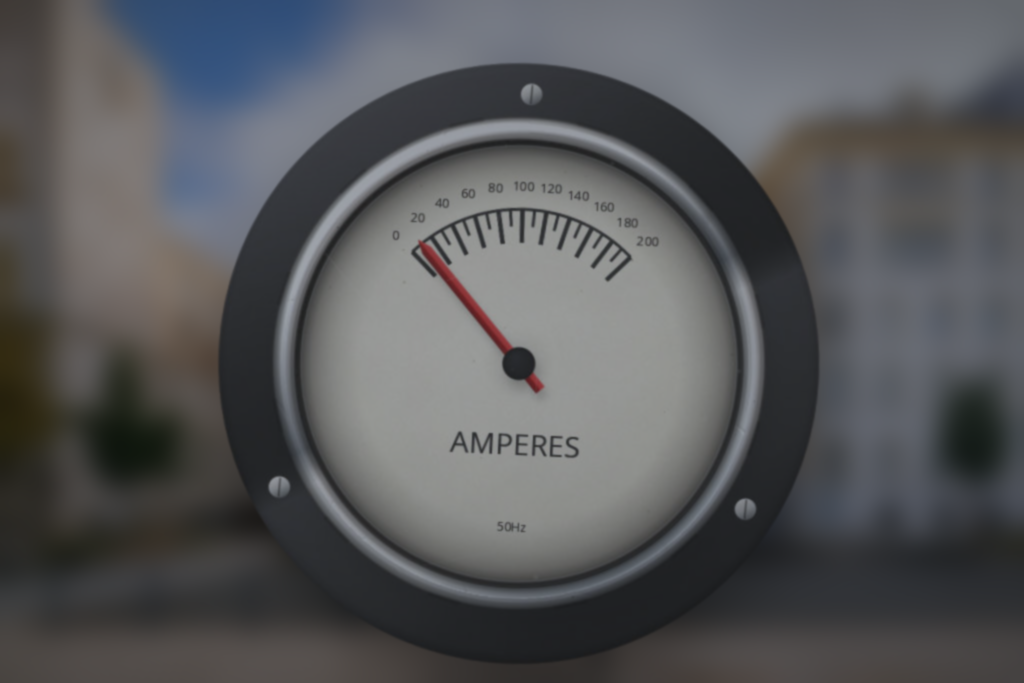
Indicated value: 10 A
